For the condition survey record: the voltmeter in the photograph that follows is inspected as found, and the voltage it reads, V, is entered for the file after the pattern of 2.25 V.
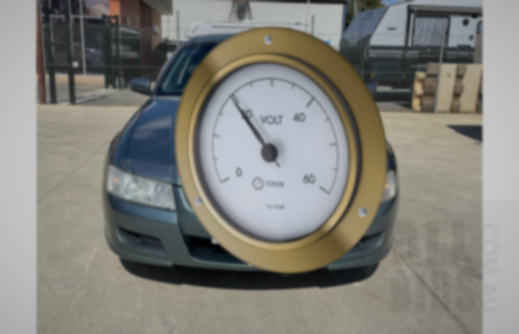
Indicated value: 20 V
